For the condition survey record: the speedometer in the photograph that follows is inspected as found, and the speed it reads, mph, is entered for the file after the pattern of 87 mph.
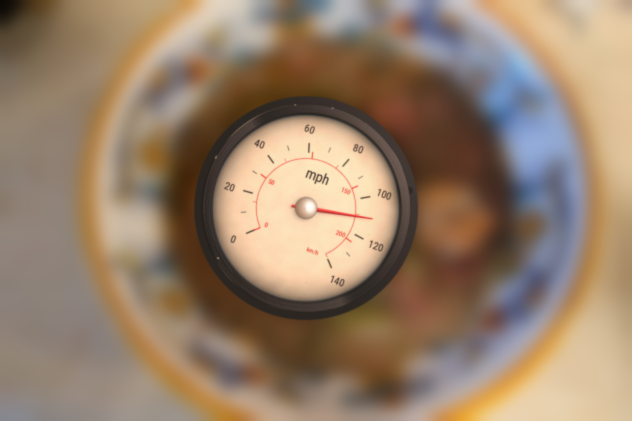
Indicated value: 110 mph
